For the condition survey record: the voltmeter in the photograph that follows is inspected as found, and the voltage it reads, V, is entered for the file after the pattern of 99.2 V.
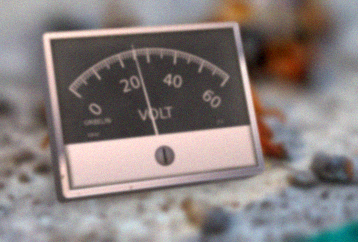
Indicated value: 25 V
